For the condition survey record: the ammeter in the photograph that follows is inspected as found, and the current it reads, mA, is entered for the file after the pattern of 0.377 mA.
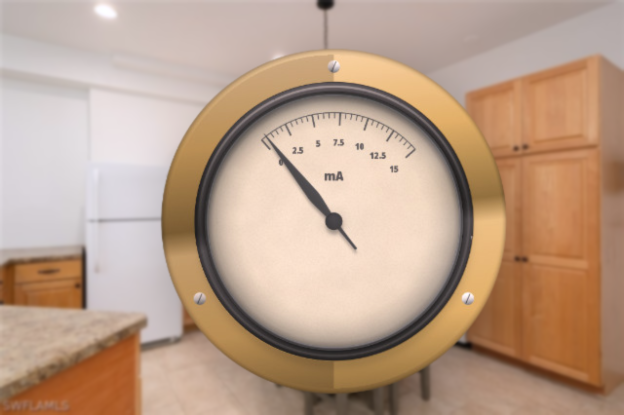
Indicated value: 0.5 mA
